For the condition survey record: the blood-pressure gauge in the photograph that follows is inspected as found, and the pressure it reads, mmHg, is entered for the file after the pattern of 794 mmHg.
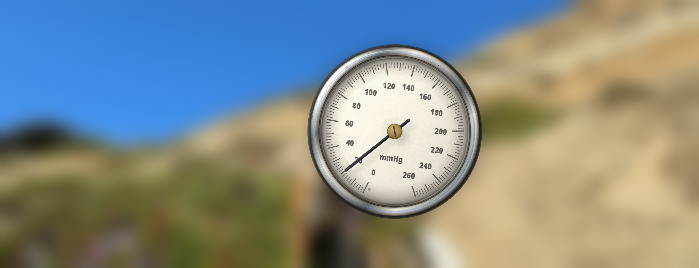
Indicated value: 20 mmHg
